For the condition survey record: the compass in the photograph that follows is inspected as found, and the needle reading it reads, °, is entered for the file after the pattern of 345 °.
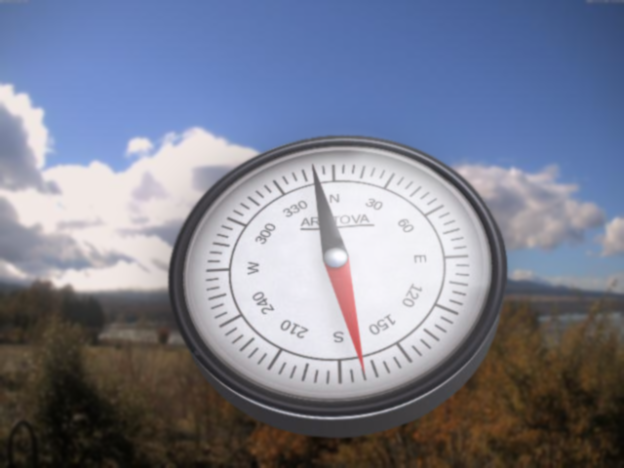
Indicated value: 170 °
